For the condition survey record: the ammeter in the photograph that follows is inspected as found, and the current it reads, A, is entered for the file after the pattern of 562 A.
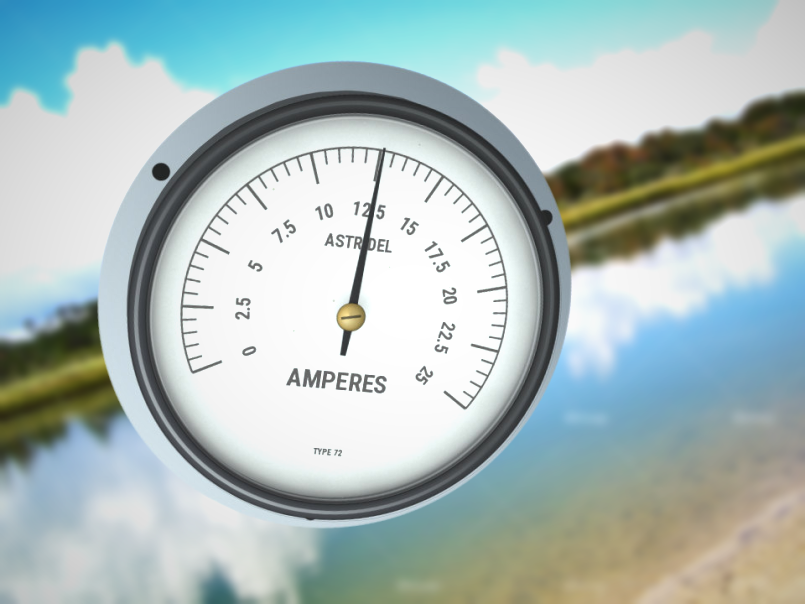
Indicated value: 12.5 A
